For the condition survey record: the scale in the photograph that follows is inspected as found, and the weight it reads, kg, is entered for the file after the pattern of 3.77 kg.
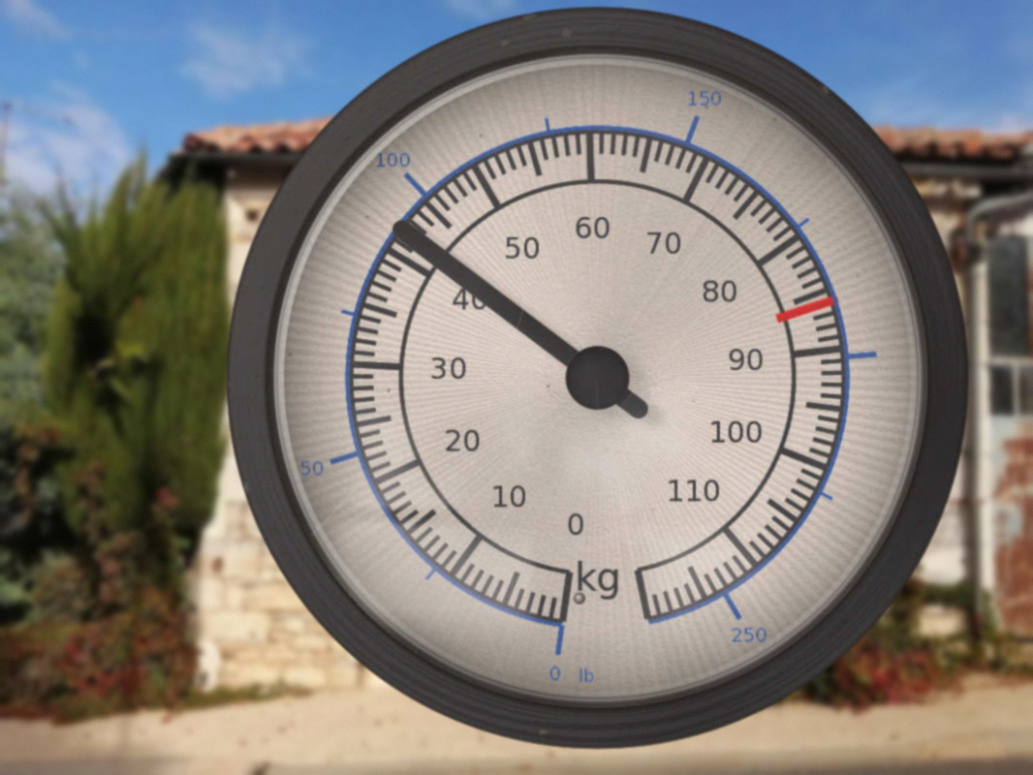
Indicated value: 42 kg
